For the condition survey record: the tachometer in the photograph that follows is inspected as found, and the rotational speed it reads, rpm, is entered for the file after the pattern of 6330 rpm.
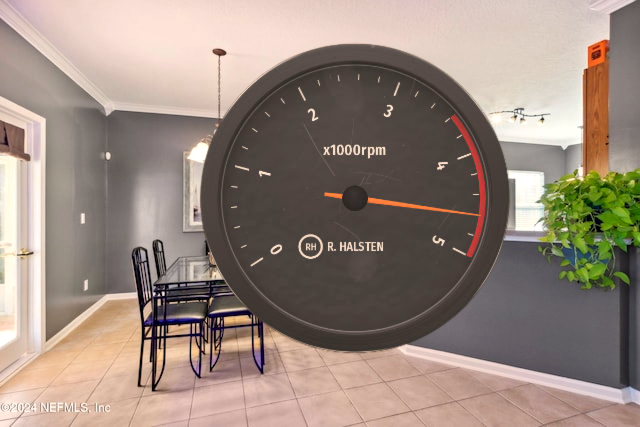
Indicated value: 4600 rpm
